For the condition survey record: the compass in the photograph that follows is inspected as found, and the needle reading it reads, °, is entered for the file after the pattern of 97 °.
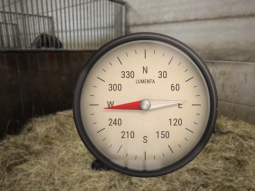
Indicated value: 265 °
